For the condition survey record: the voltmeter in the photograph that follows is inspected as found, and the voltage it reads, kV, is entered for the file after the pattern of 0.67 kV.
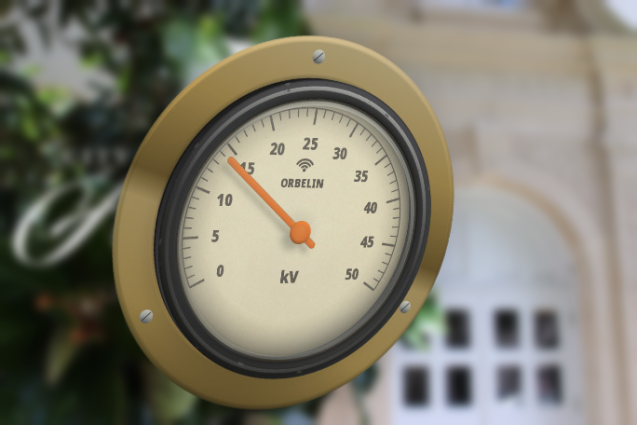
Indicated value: 14 kV
